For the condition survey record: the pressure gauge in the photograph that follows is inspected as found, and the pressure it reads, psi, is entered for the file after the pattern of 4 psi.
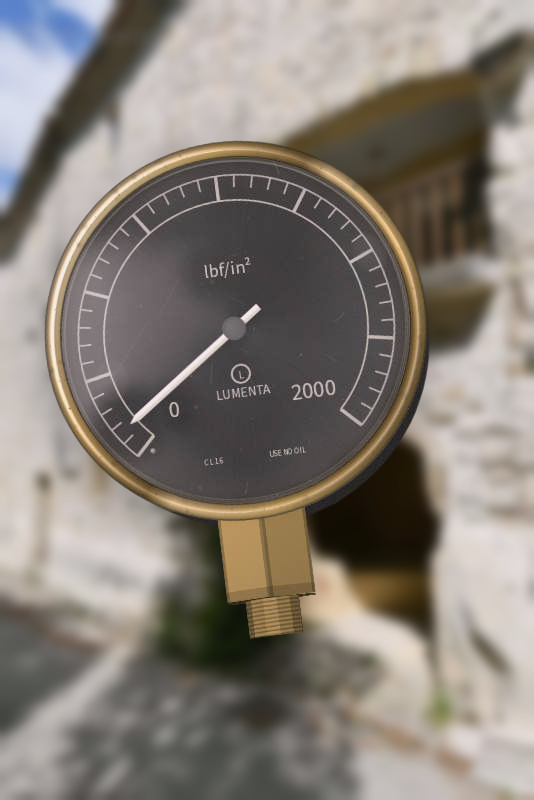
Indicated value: 75 psi
